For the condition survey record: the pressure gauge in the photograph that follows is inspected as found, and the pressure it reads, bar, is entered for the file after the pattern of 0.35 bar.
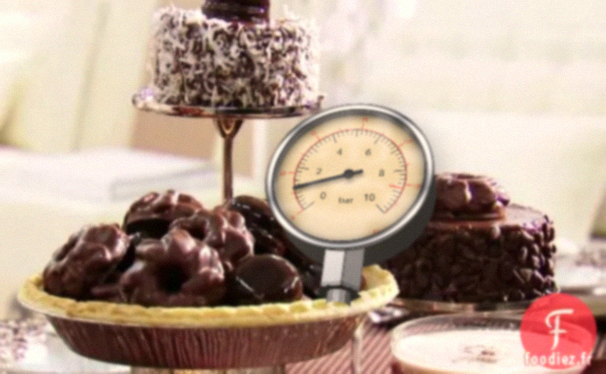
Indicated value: 1 bar
